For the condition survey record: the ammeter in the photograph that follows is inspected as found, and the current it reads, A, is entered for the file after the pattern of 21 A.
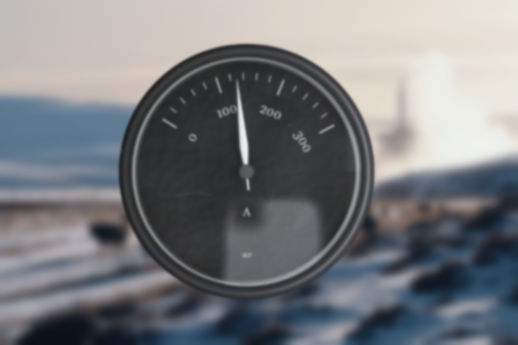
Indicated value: 130 A
